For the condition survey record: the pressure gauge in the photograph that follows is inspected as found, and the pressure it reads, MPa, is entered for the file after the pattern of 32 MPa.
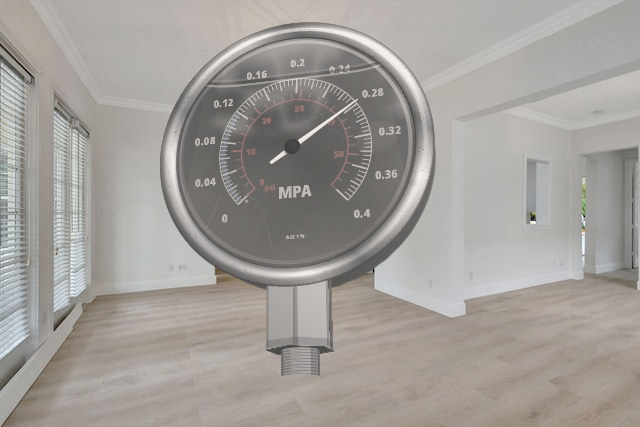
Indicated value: 0.28 MPa
